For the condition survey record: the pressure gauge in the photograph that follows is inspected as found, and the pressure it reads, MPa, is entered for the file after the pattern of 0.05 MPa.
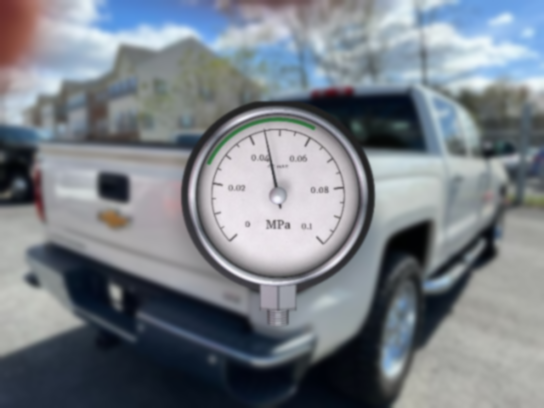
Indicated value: 0.045 MPa
